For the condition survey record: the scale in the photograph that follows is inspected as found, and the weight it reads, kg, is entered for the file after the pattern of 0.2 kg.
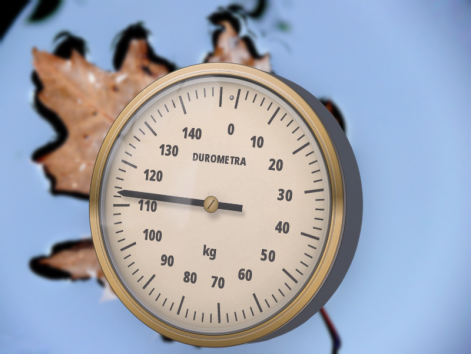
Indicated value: 113 kg
